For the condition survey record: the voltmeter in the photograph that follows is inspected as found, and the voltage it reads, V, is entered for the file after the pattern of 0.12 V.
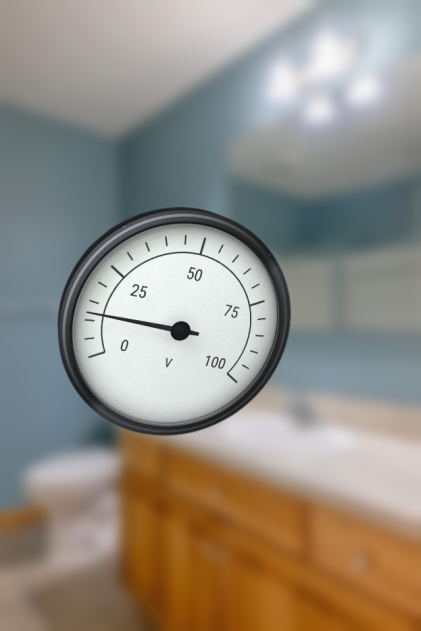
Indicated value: 12.5 V
